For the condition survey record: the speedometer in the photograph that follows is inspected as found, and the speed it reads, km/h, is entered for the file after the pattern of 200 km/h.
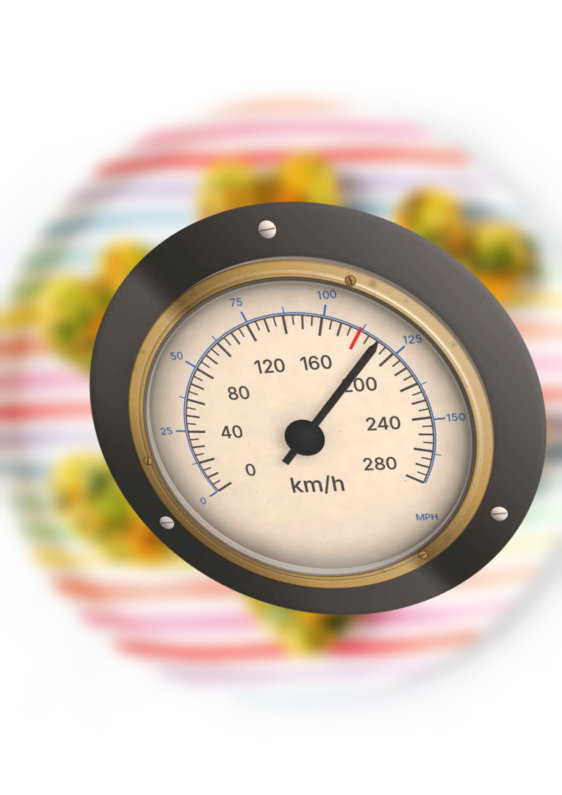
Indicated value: 190 km/h
